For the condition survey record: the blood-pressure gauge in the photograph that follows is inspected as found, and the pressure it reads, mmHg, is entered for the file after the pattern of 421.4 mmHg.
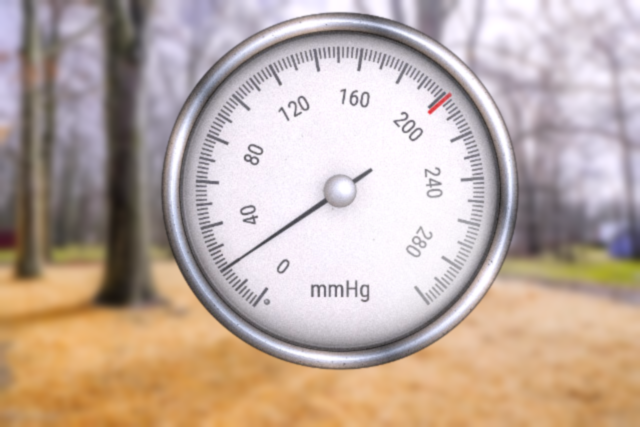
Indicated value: 20 mmHg
